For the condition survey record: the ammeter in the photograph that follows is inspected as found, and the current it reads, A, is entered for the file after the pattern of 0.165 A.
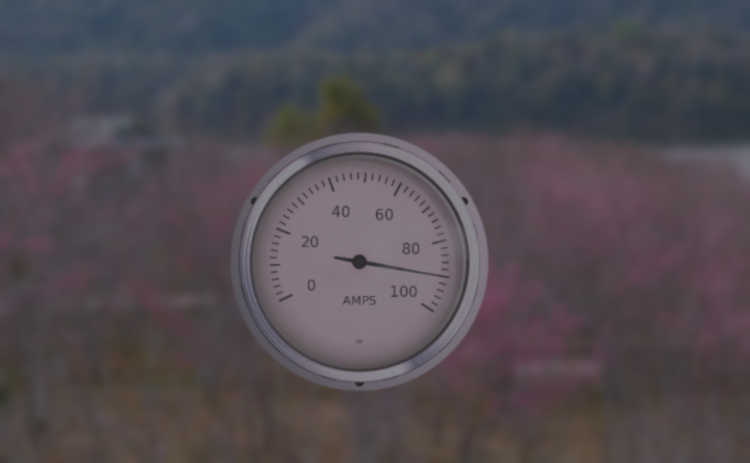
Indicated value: 90 A
